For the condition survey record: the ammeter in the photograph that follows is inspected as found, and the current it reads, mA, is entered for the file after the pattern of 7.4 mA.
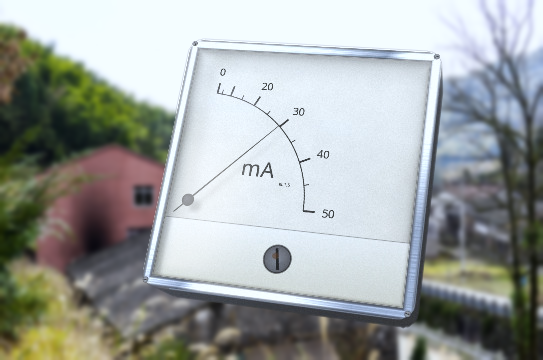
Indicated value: 30 mA
